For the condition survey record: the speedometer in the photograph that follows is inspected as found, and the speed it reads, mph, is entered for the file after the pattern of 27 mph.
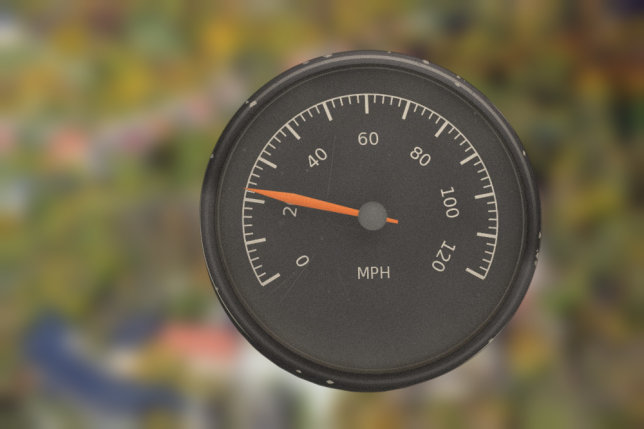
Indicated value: 22 mph
